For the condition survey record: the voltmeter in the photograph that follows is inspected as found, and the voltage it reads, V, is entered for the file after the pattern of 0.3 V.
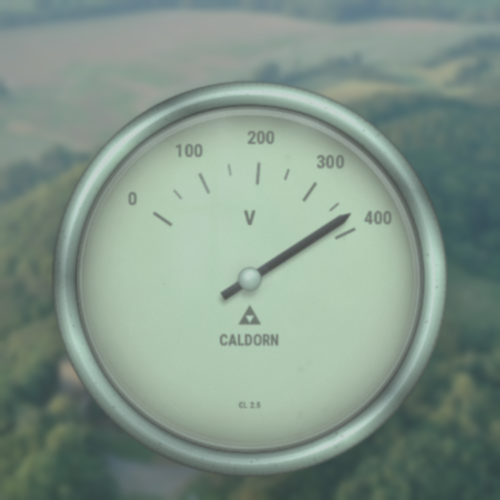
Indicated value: 375 V
